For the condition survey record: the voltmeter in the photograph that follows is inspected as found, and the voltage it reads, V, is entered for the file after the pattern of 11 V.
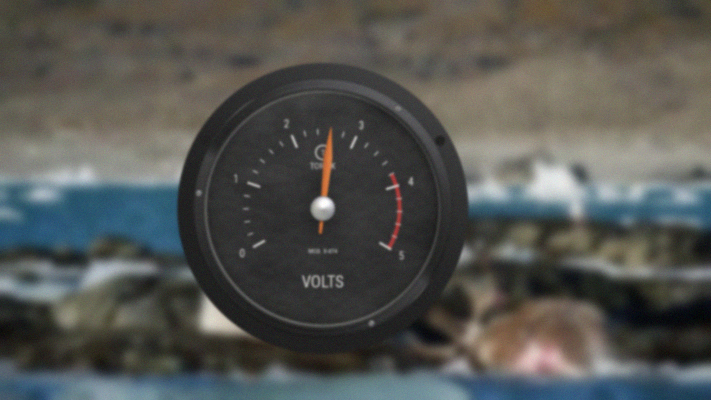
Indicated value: 2.6 V
